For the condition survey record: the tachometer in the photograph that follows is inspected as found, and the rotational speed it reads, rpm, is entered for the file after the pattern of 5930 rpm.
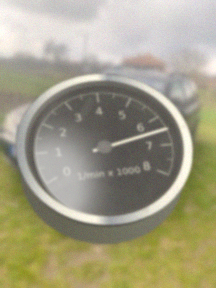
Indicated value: 6500 rpm
